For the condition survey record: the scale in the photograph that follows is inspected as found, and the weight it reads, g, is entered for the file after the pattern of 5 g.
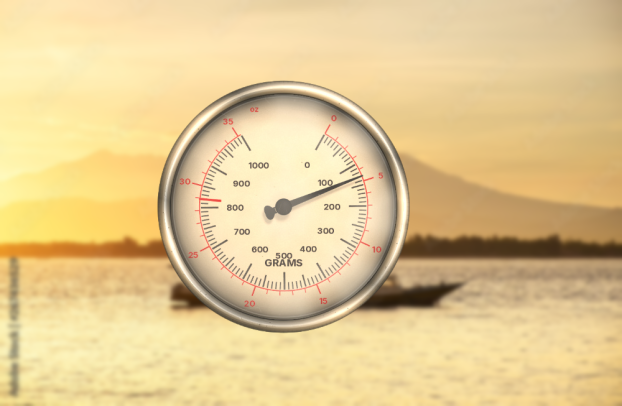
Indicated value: 130 g
